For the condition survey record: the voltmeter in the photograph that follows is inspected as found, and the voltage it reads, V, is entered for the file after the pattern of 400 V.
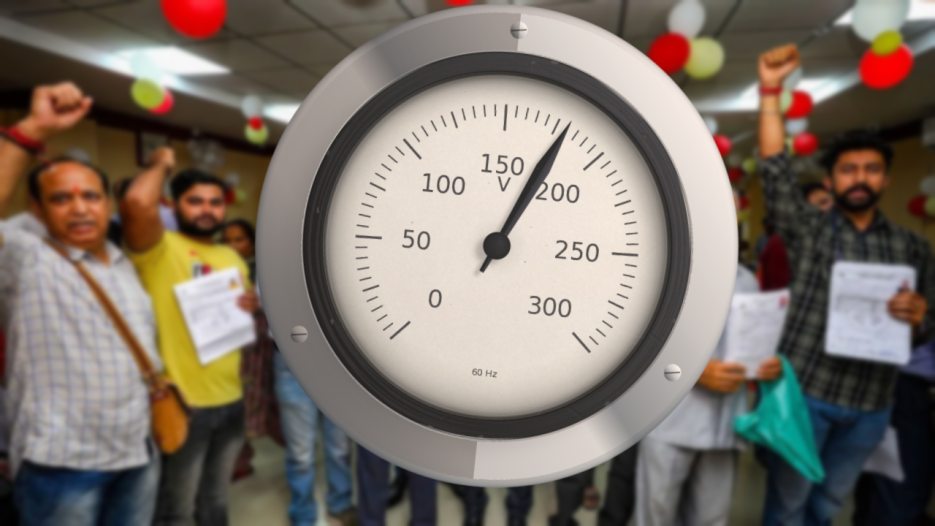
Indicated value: 180 V
